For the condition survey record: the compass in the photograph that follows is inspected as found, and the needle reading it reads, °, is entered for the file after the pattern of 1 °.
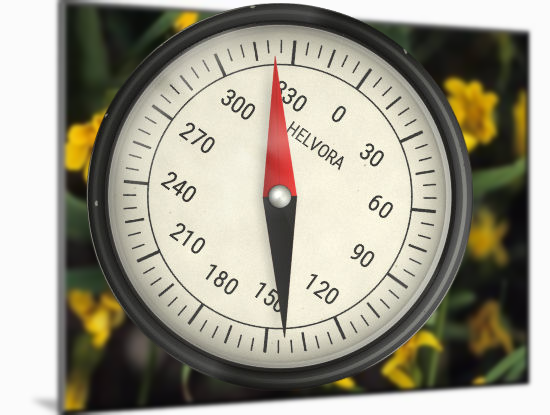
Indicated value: 322.5 °
